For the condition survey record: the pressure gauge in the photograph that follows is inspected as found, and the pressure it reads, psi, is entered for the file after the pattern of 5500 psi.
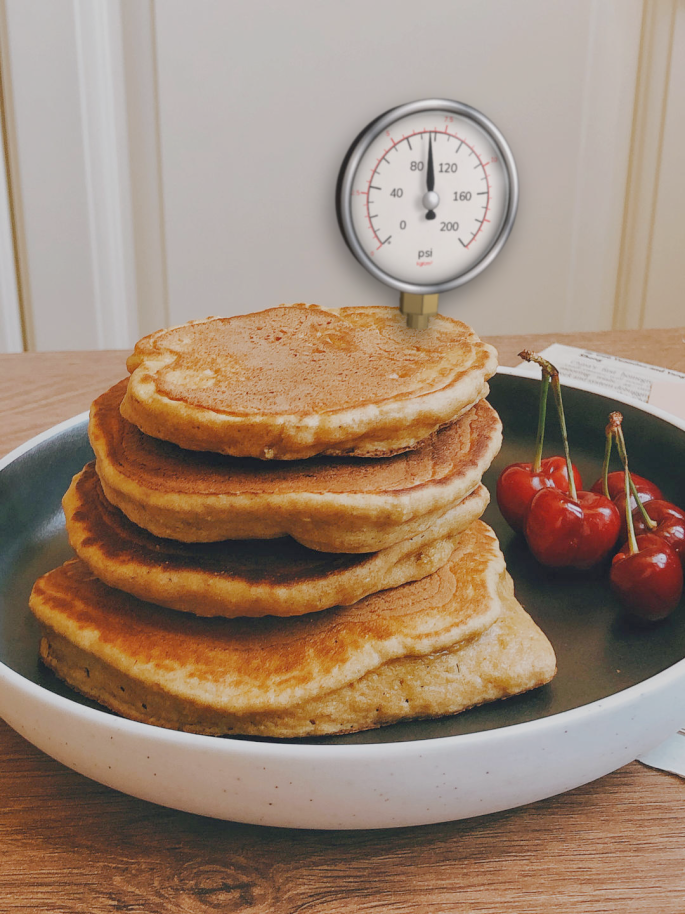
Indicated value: 95 psi
